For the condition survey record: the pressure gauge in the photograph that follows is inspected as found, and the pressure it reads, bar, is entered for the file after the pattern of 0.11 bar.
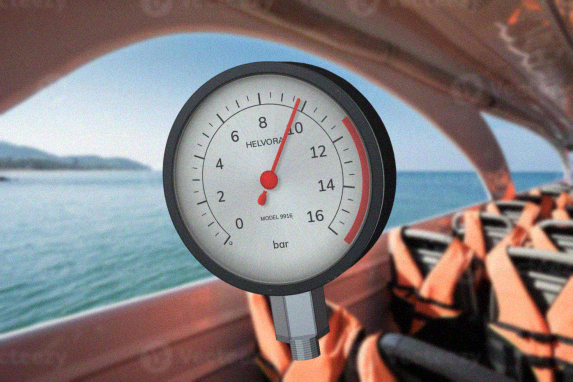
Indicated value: 9.75 bar
